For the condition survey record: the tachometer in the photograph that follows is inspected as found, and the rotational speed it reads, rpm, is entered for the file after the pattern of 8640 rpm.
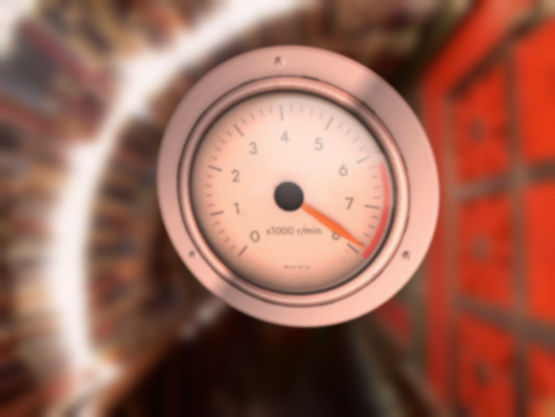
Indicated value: 7800 rpm
